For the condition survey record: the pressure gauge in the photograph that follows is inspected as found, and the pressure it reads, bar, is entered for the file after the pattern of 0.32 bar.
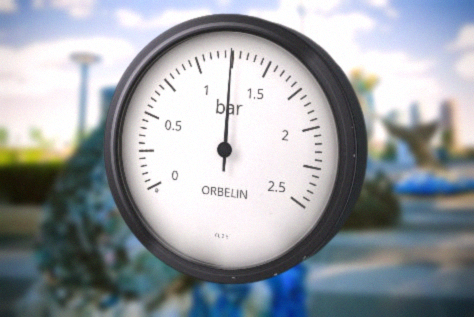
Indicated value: 1.25 bar
